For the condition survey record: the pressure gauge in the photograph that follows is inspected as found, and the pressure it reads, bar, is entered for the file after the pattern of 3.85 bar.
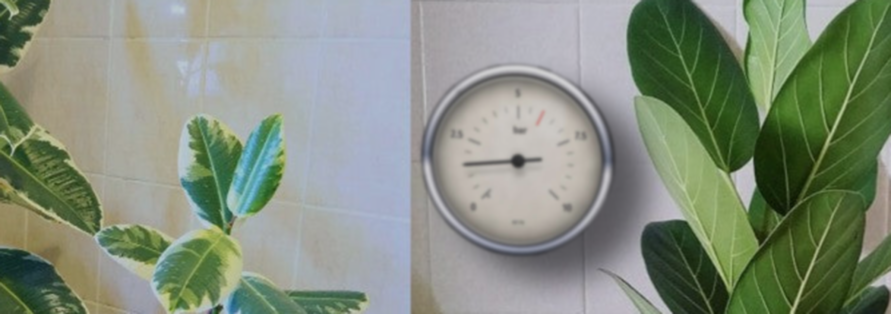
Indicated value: 1.5 bar
